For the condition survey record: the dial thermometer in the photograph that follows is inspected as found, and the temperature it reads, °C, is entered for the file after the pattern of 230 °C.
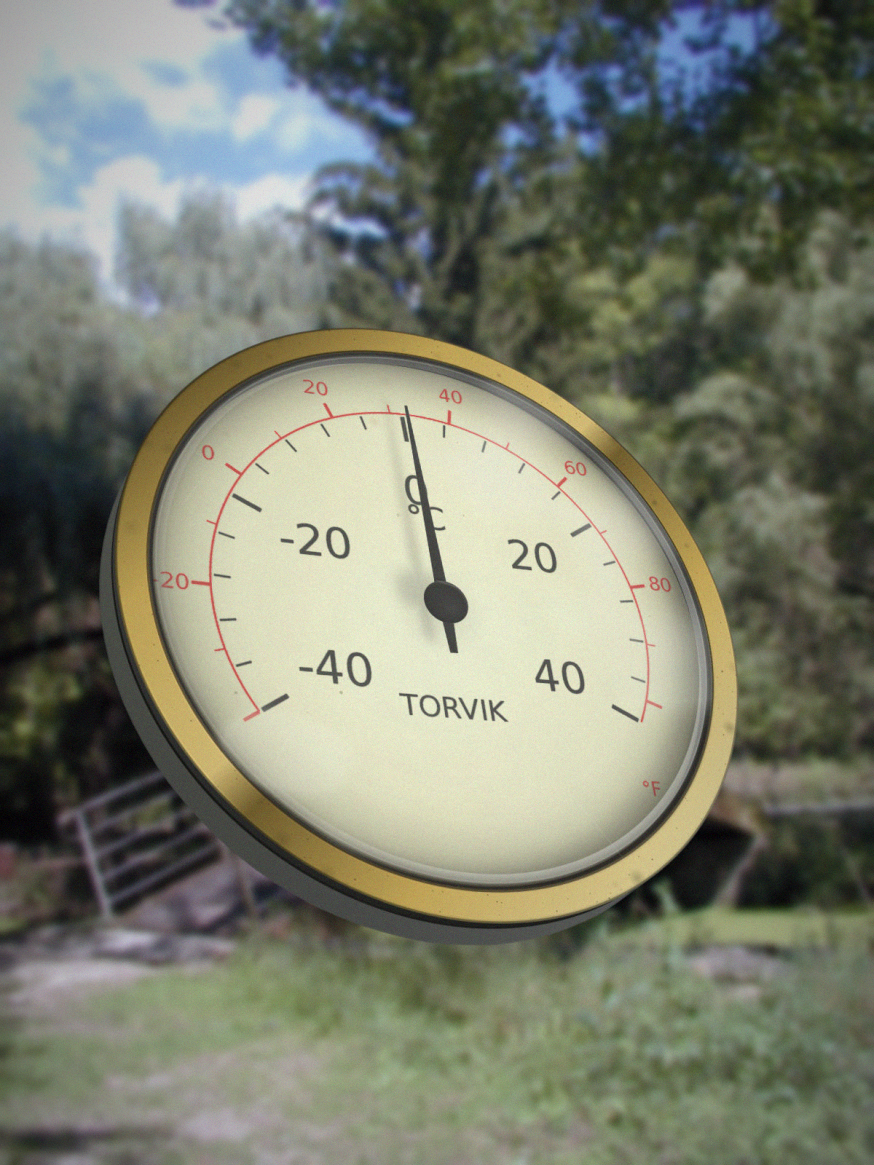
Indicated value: 0 °C
